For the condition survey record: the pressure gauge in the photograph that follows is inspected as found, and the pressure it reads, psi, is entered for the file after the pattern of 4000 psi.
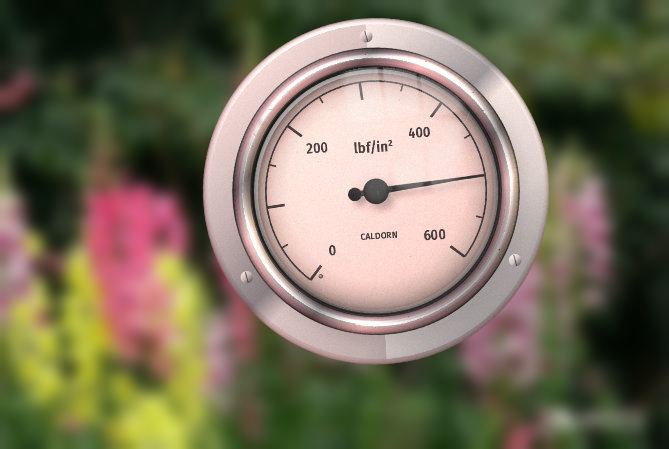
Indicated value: 500 psi
